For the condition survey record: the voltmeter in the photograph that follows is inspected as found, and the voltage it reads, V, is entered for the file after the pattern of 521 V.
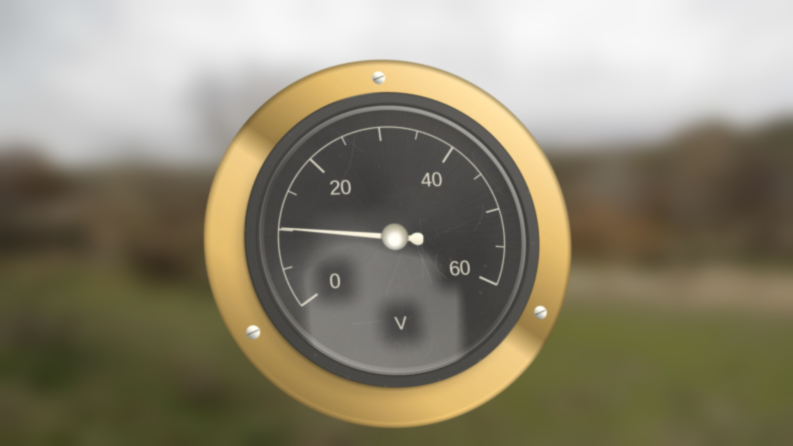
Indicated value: 10 V
